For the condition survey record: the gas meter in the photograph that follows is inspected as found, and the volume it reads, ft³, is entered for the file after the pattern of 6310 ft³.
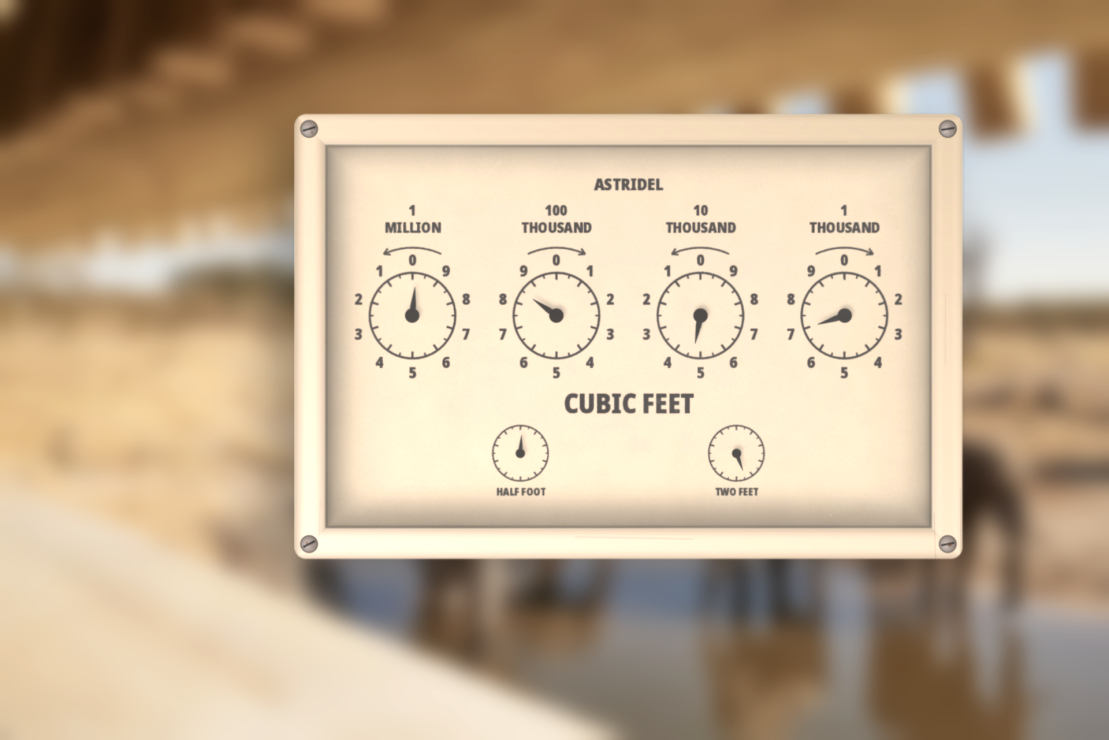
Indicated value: 984700 ft³
